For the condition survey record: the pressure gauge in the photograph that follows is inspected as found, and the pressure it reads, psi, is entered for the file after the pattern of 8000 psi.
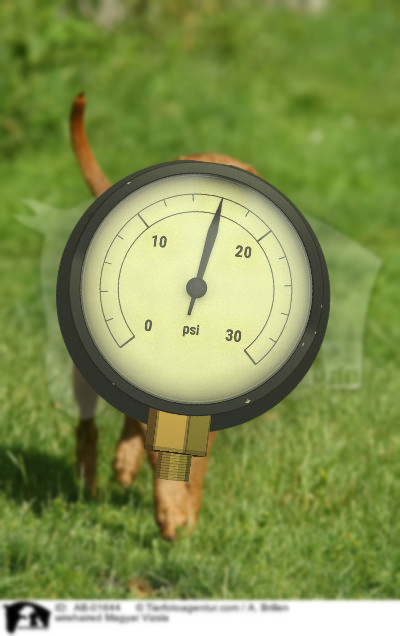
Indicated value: 16 psi
